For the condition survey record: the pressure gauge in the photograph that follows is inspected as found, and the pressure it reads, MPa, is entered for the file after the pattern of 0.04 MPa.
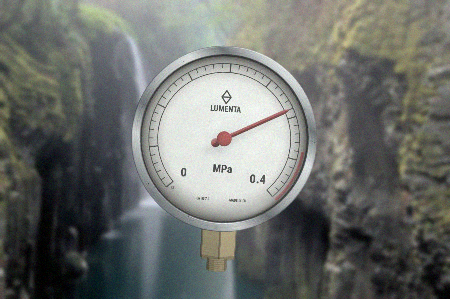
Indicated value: 0.29 MPa
